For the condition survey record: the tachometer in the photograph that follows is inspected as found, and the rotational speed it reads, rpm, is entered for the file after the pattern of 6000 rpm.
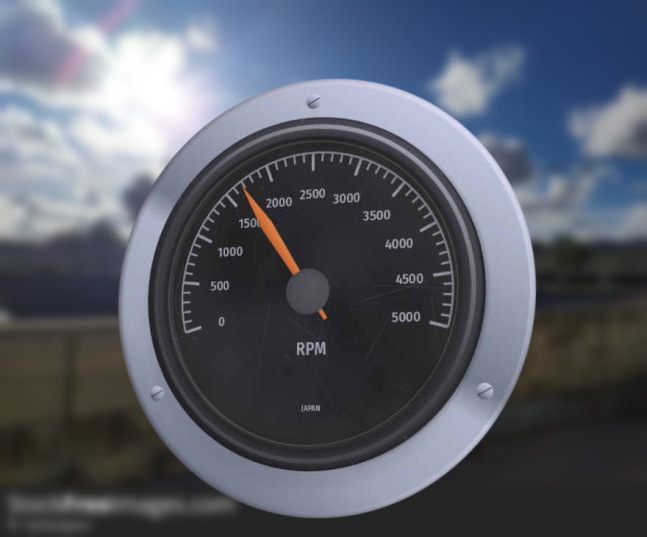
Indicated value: 1700 rpm
